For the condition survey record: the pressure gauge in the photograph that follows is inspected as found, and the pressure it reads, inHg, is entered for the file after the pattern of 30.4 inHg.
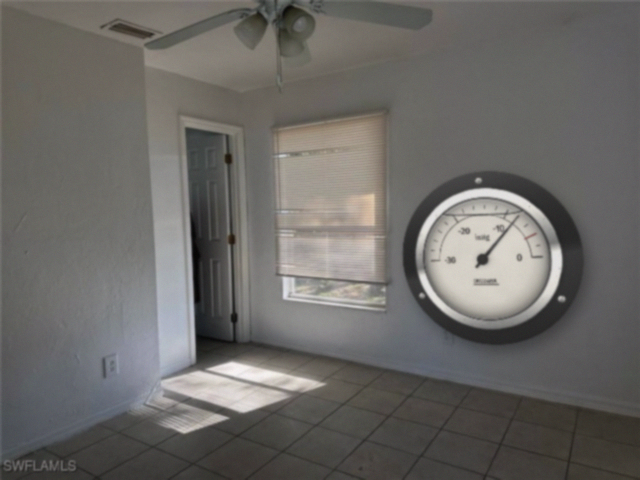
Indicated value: -8 inHg
